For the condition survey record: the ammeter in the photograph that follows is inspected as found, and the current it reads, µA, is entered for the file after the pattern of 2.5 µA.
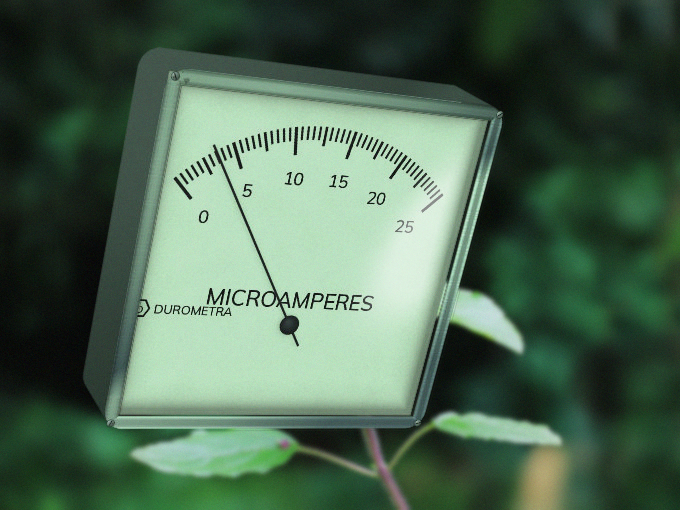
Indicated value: 3.5 µA
